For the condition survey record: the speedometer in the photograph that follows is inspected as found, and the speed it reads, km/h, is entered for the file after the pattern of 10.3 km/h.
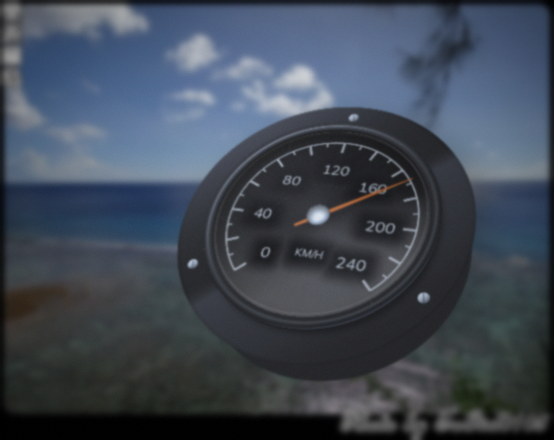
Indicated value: 170 km/h
